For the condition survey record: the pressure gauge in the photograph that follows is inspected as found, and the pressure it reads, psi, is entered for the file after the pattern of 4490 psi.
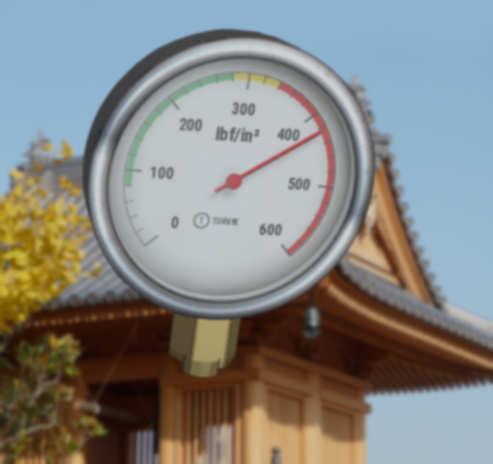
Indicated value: 420 psi
